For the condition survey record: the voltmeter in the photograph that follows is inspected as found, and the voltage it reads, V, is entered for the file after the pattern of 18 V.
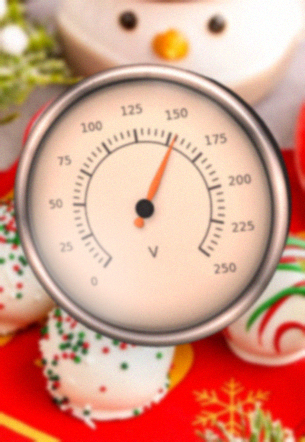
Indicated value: 155 V
